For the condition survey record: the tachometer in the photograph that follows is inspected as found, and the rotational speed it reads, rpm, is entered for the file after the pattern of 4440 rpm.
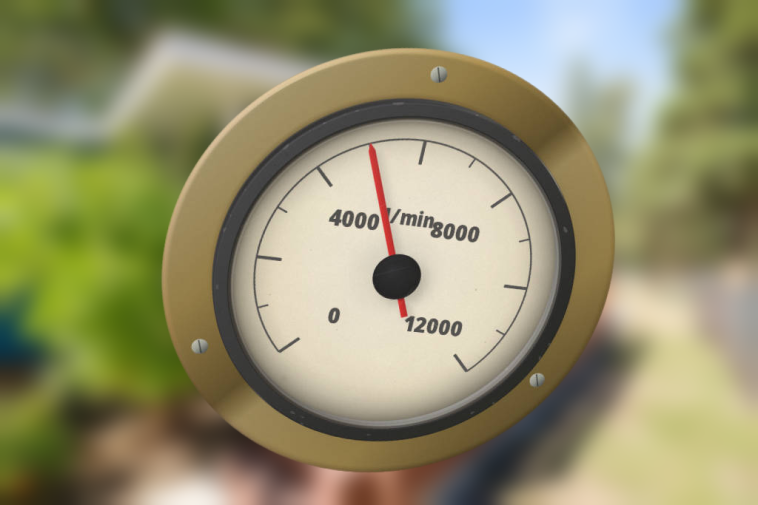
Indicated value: 5000 rpm
